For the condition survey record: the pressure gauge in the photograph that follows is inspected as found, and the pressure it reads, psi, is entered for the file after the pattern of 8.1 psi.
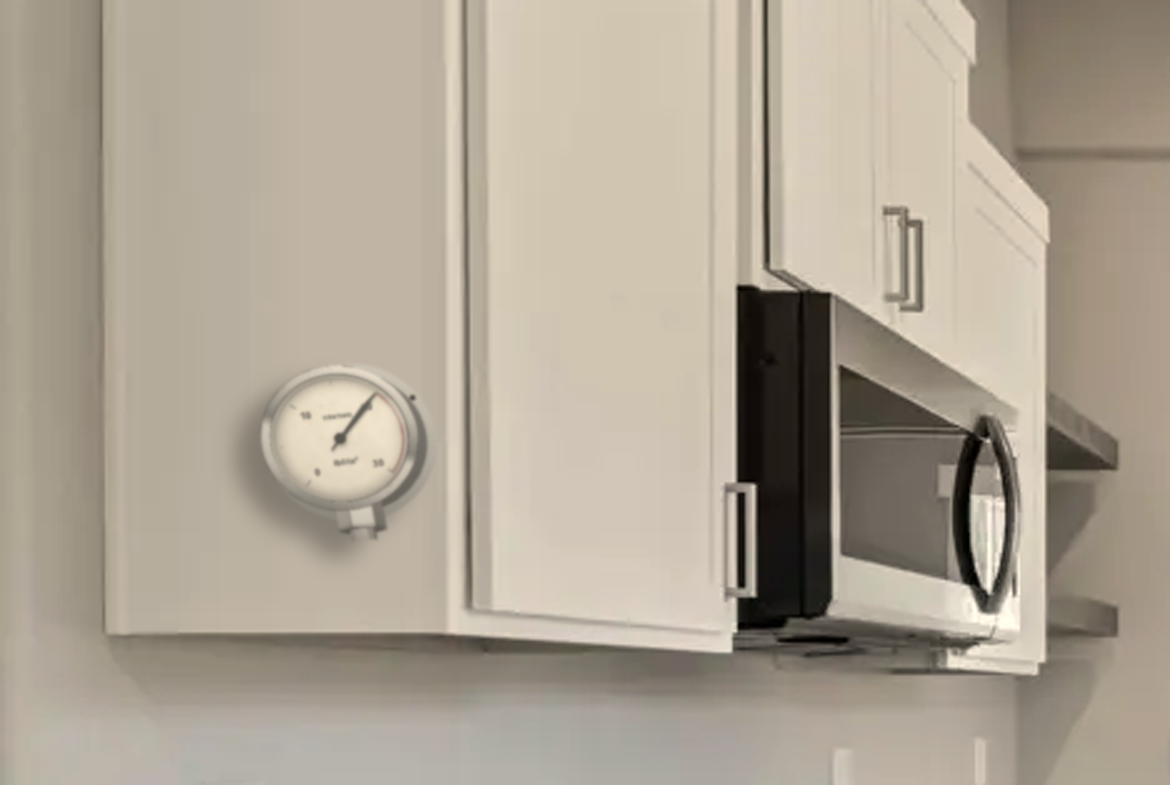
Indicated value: 20 psi
